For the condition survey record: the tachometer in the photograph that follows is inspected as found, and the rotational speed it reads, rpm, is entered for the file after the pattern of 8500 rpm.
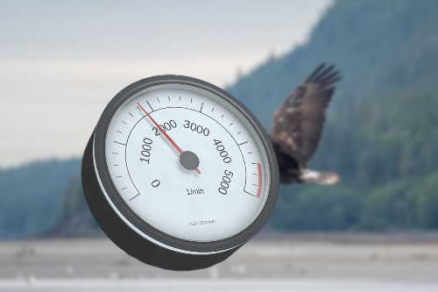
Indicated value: 1800 rpm
